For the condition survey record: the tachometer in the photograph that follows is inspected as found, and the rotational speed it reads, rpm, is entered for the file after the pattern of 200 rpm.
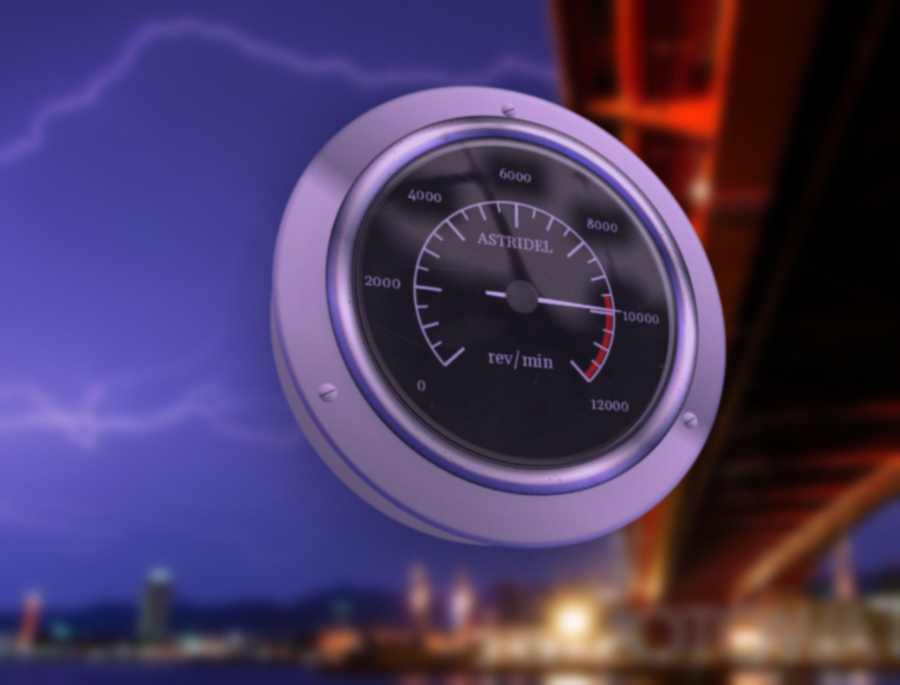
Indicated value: 10000 rpm
